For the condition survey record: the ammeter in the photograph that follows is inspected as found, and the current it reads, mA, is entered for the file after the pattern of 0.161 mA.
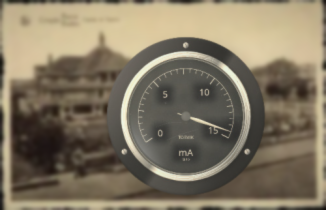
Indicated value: 14.5 mA
